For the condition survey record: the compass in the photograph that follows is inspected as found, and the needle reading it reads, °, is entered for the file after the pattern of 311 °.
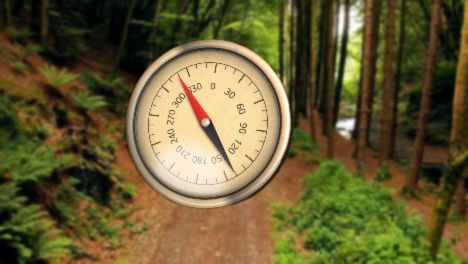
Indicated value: 320 °
